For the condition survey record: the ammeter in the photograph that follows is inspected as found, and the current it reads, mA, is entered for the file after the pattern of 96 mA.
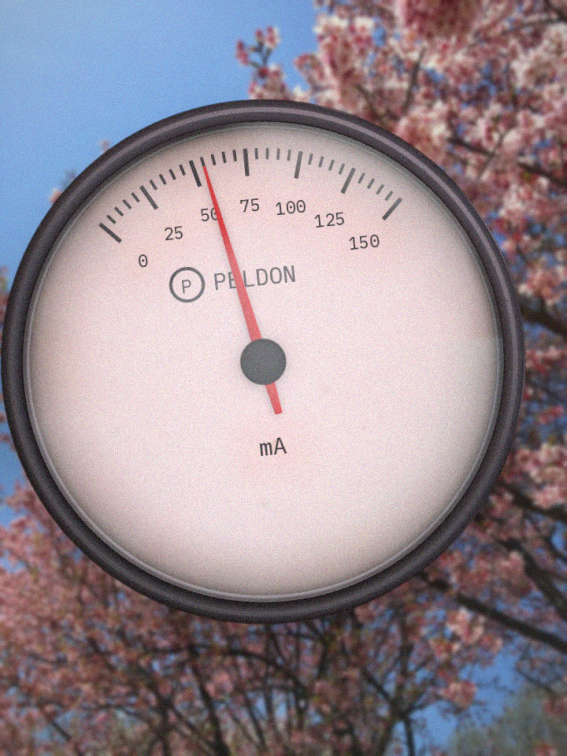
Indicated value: 55 mA
